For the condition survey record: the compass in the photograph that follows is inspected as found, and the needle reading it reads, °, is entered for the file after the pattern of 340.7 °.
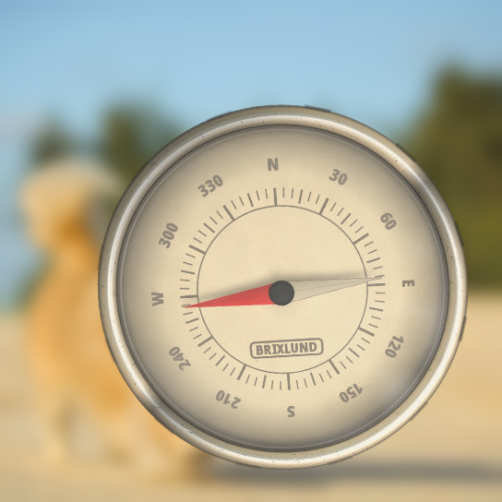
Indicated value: 265 °
